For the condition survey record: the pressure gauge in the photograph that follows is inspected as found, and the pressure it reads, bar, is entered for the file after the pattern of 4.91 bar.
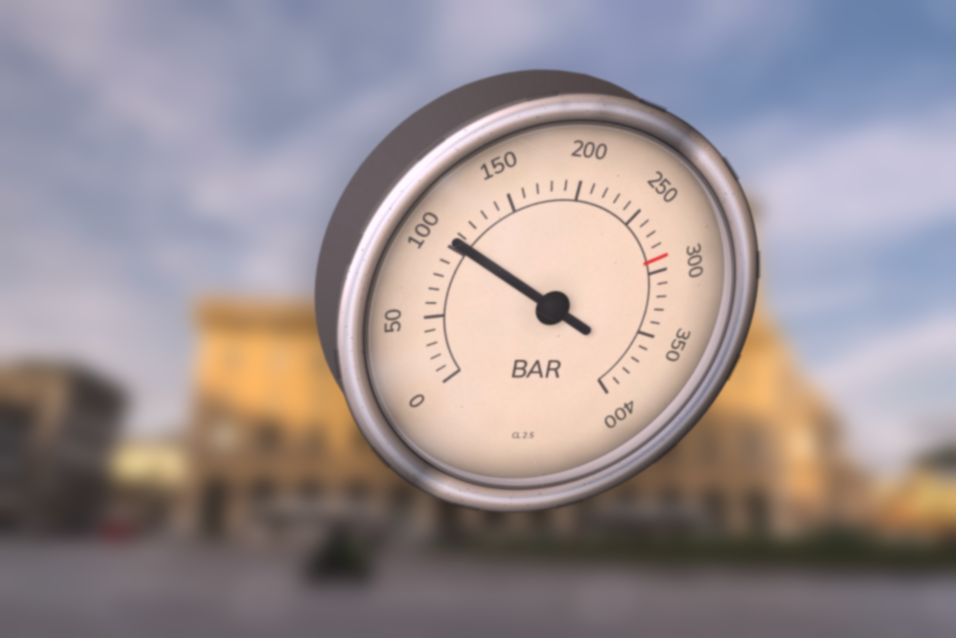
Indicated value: 105 bar
